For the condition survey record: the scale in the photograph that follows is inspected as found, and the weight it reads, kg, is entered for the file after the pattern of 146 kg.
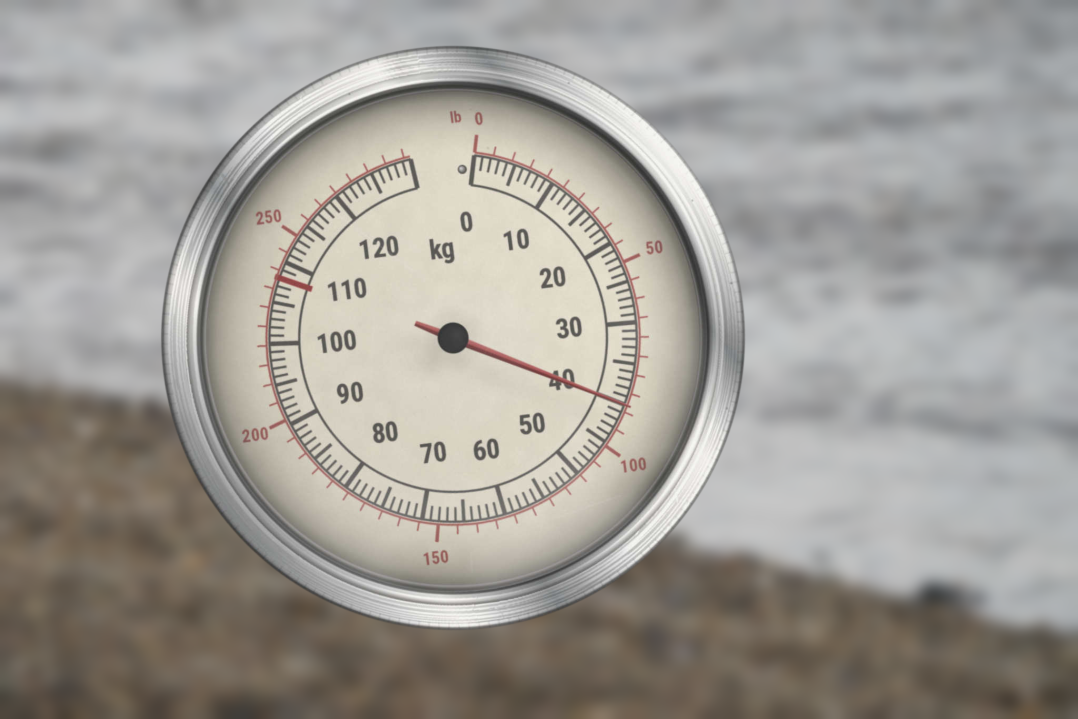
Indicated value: 40 kg
